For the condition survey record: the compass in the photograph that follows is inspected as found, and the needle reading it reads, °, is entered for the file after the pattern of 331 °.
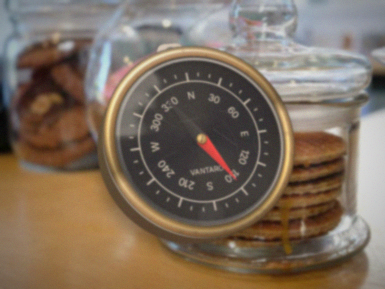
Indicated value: 150 °
